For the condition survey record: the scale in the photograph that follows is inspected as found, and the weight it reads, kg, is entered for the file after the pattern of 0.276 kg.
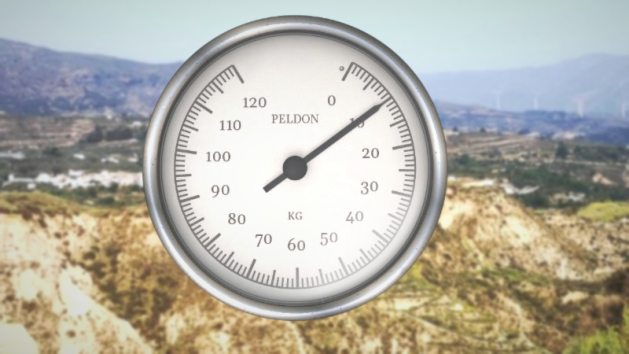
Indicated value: 10 kg
